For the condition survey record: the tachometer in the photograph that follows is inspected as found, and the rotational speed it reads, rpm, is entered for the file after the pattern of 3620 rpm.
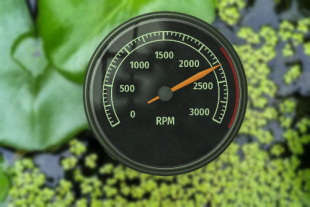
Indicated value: 2300 rpm
